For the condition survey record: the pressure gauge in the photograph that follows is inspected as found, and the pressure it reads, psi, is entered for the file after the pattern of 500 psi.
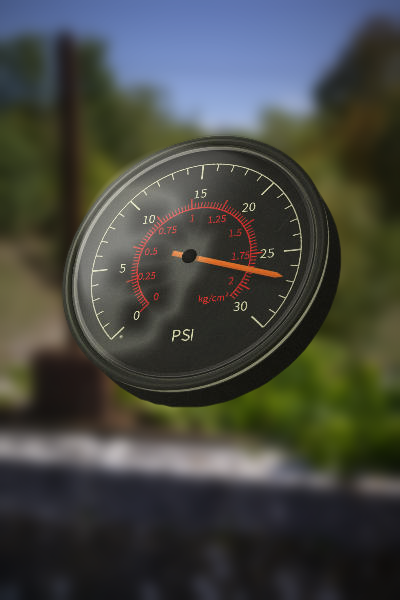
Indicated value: 27 psi
